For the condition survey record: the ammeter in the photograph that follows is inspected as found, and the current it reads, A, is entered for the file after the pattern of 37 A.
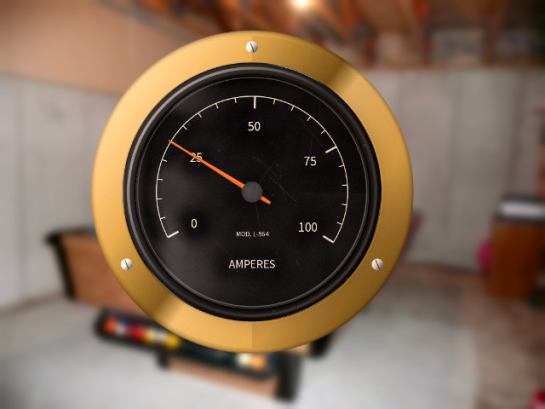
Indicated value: 25 A
